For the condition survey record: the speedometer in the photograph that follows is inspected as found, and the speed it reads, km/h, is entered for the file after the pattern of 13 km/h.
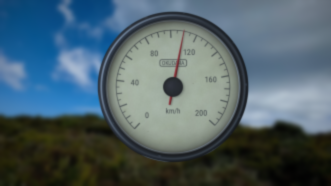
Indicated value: 110 km/h
